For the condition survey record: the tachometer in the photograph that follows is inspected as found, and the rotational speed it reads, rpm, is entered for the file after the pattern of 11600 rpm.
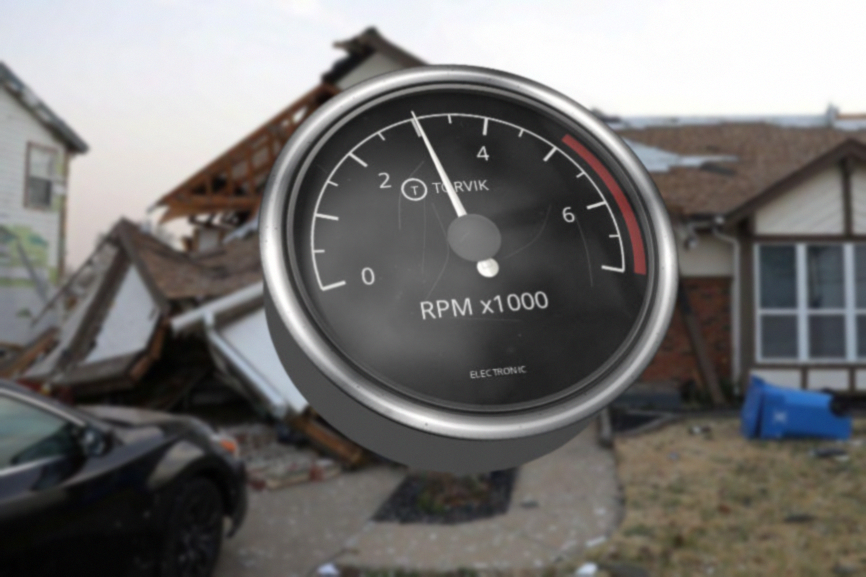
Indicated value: 3000 rpm
